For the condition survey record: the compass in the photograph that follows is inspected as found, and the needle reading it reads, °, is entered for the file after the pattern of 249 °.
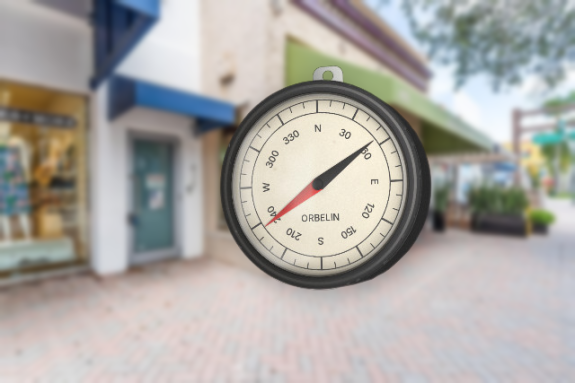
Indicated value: 235 °
